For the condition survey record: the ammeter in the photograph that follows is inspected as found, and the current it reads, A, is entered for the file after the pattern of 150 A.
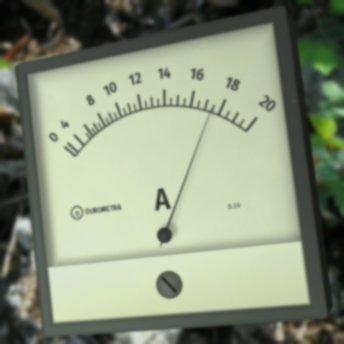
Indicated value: 17.5 A
